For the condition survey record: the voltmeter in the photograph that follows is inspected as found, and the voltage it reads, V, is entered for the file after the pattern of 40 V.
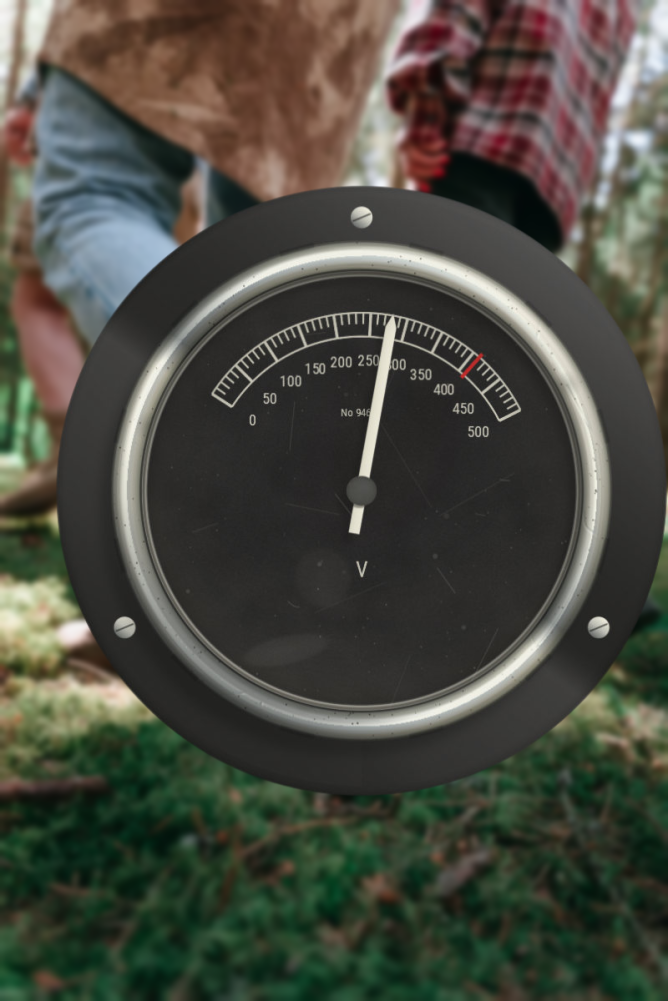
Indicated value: 280 V
